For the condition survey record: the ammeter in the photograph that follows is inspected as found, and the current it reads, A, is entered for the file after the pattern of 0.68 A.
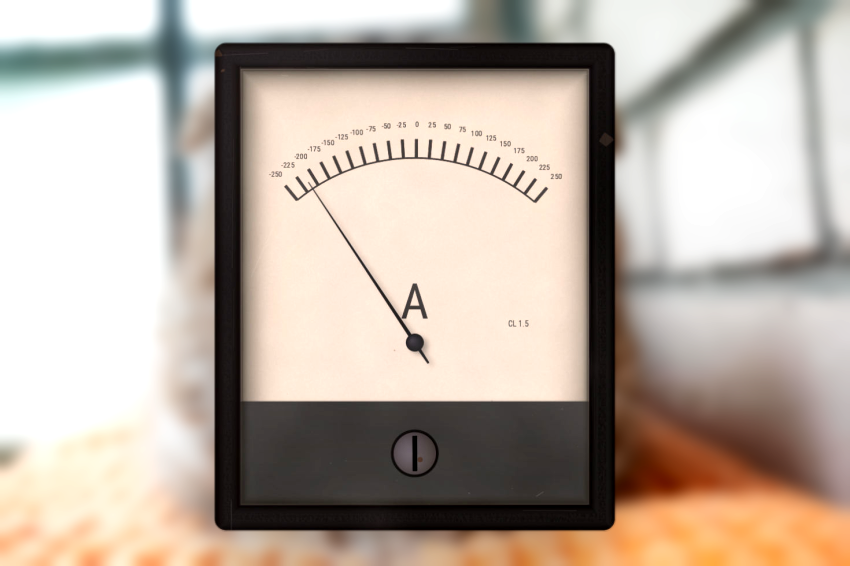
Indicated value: -212.5 A
